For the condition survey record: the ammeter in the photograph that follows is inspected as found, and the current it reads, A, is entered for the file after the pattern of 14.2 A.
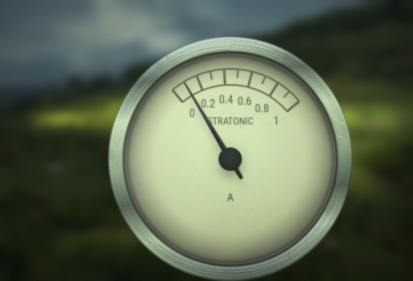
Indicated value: 0.1 A
